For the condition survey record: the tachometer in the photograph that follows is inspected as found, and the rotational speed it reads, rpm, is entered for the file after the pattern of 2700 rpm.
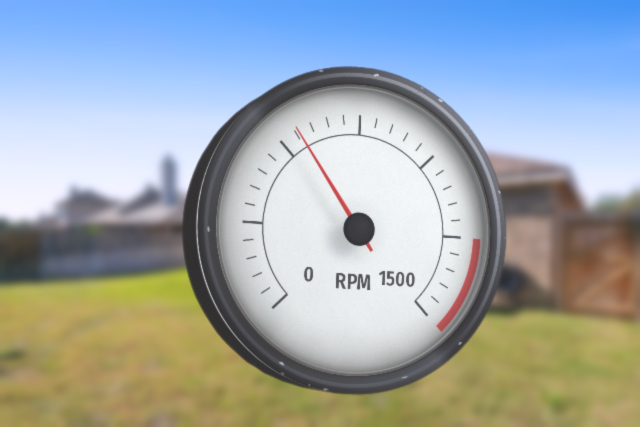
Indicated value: 550 rpm
